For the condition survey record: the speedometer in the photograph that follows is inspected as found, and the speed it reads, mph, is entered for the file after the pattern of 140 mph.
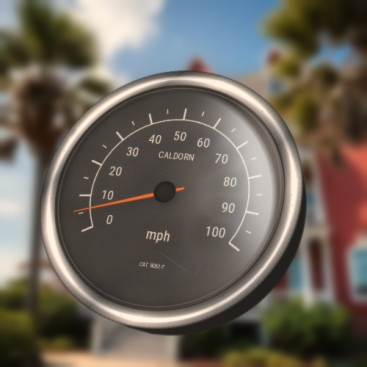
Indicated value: 5 mph
